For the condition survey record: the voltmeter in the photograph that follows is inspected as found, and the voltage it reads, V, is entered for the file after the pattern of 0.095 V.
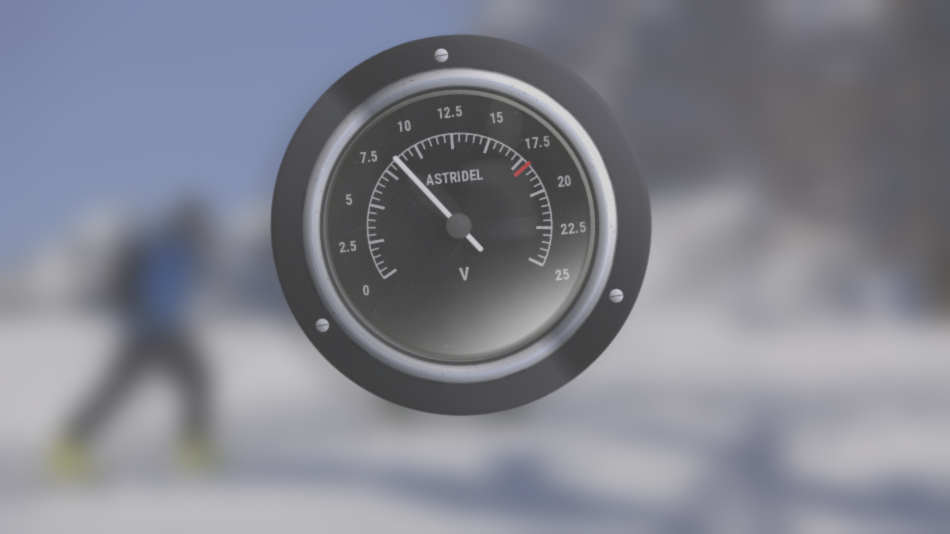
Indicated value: 8.5 V
